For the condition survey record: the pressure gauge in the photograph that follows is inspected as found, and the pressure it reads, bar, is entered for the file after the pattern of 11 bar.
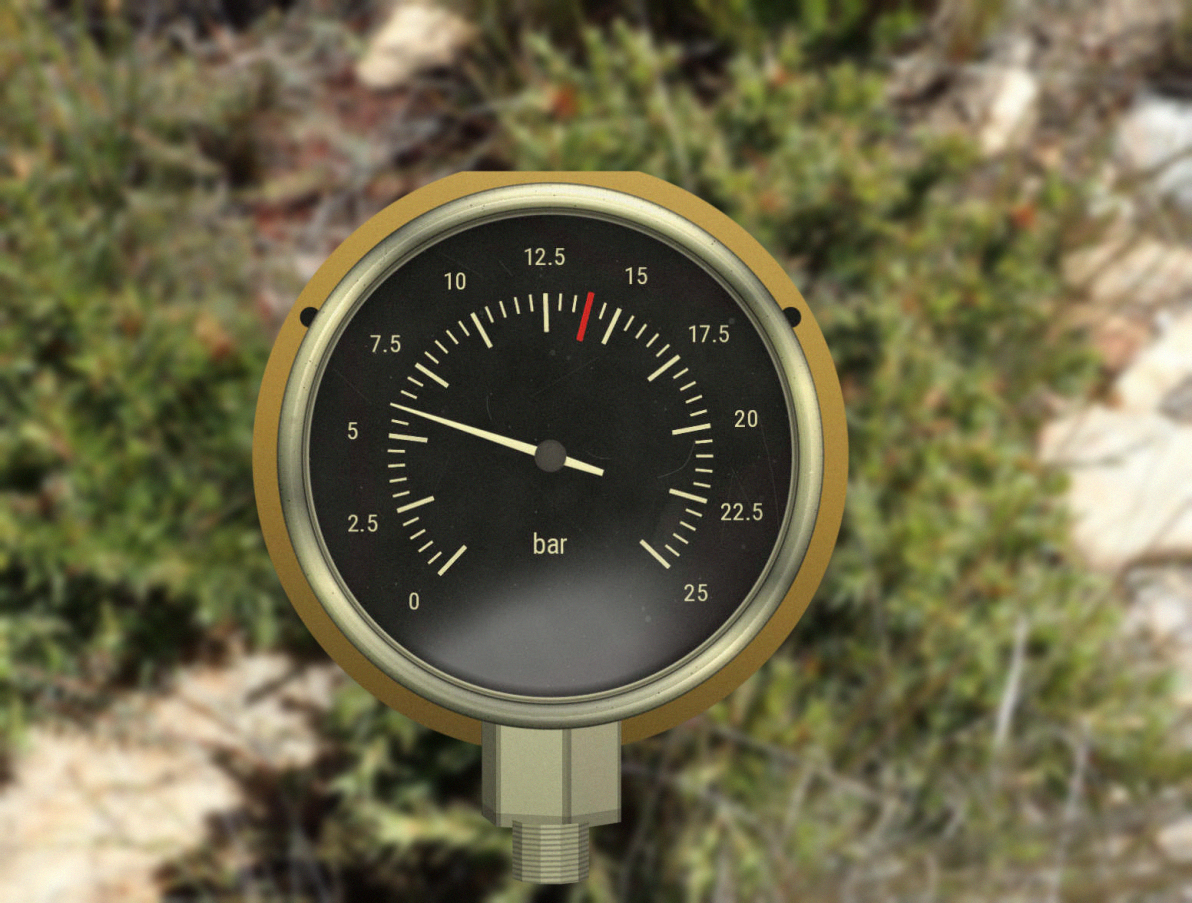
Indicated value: 6 bar
